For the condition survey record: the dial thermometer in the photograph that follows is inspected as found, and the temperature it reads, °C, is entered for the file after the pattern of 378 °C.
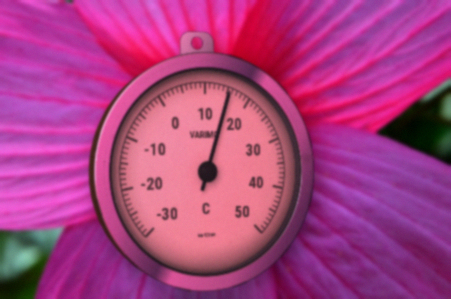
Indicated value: 15 °C
